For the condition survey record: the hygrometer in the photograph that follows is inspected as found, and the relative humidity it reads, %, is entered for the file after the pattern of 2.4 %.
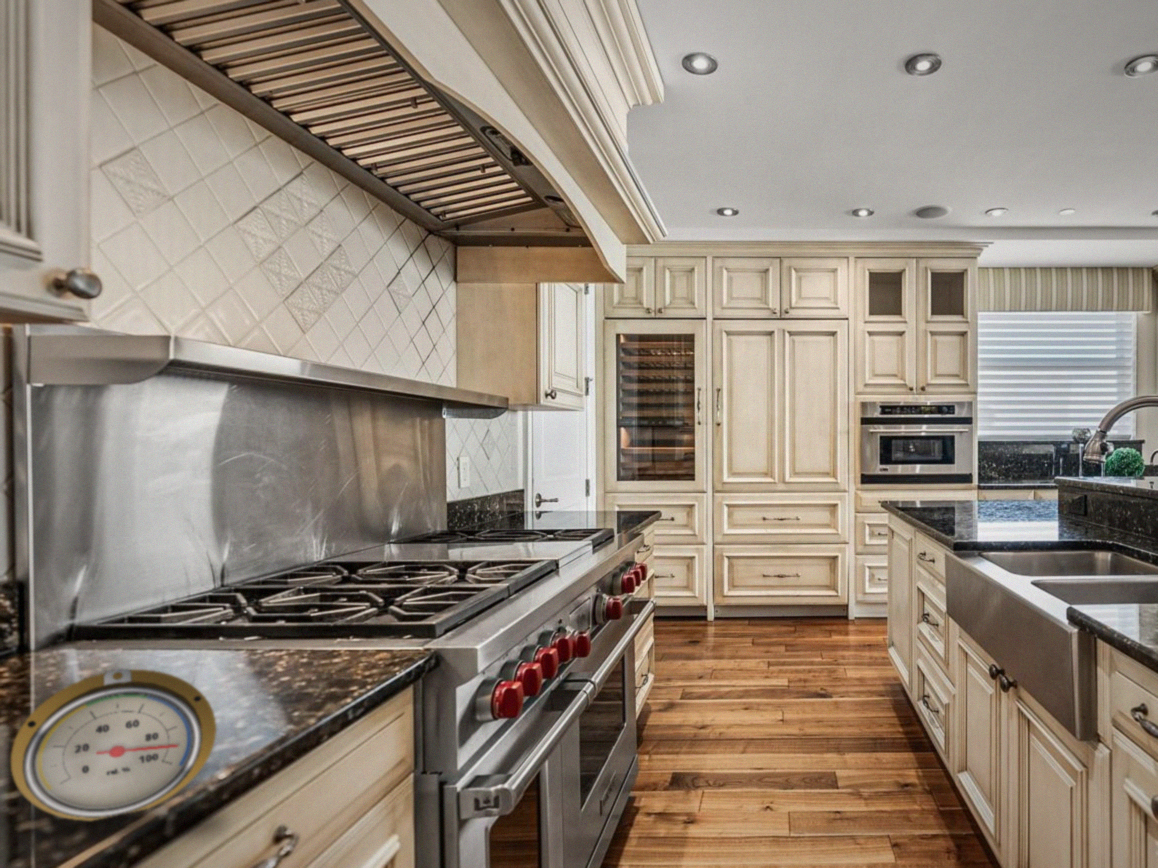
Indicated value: 90 %
